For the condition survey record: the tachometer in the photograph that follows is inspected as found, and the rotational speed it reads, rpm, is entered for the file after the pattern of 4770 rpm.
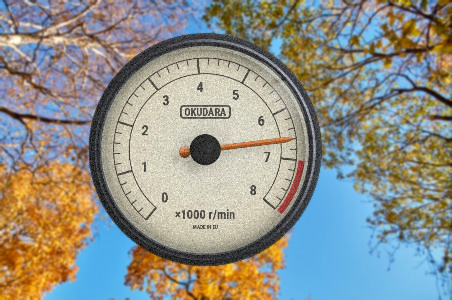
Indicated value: 6600 rpm
